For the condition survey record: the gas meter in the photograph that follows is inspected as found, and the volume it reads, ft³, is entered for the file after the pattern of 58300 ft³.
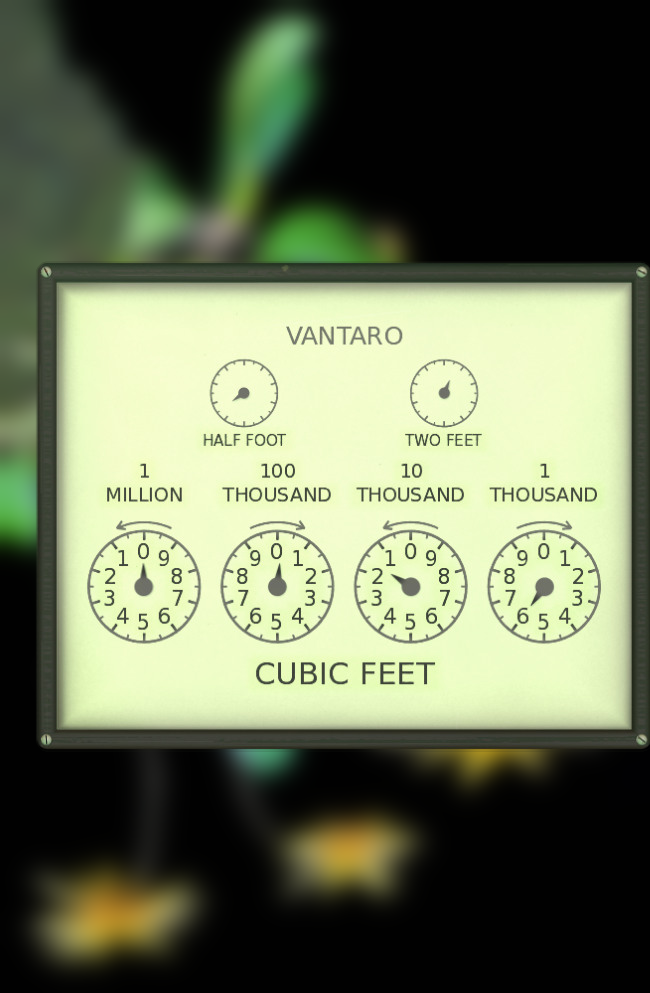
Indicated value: 1600 ft³
